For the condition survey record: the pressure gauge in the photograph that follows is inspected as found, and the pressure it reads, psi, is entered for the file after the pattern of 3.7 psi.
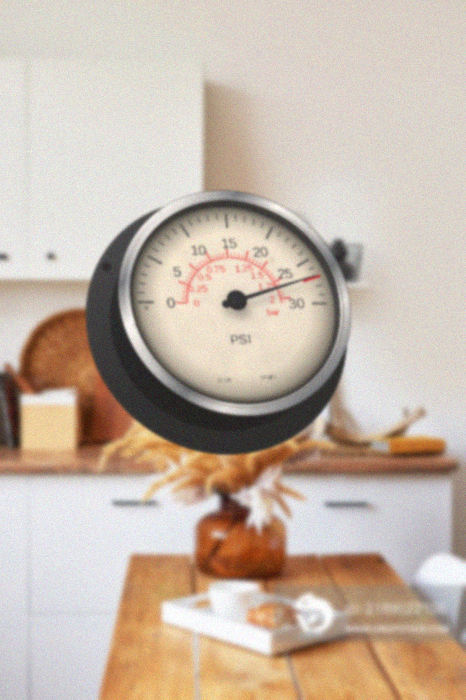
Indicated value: 27 psi
